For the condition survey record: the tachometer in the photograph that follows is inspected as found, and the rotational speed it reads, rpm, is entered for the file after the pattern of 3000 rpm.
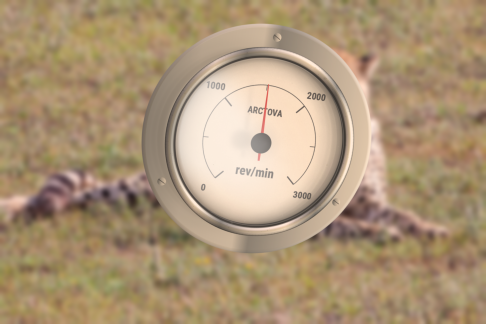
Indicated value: 1500 rpm
